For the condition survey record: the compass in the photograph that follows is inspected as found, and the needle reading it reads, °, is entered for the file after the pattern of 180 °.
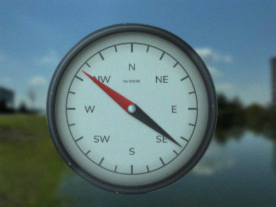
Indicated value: 307.5 °
